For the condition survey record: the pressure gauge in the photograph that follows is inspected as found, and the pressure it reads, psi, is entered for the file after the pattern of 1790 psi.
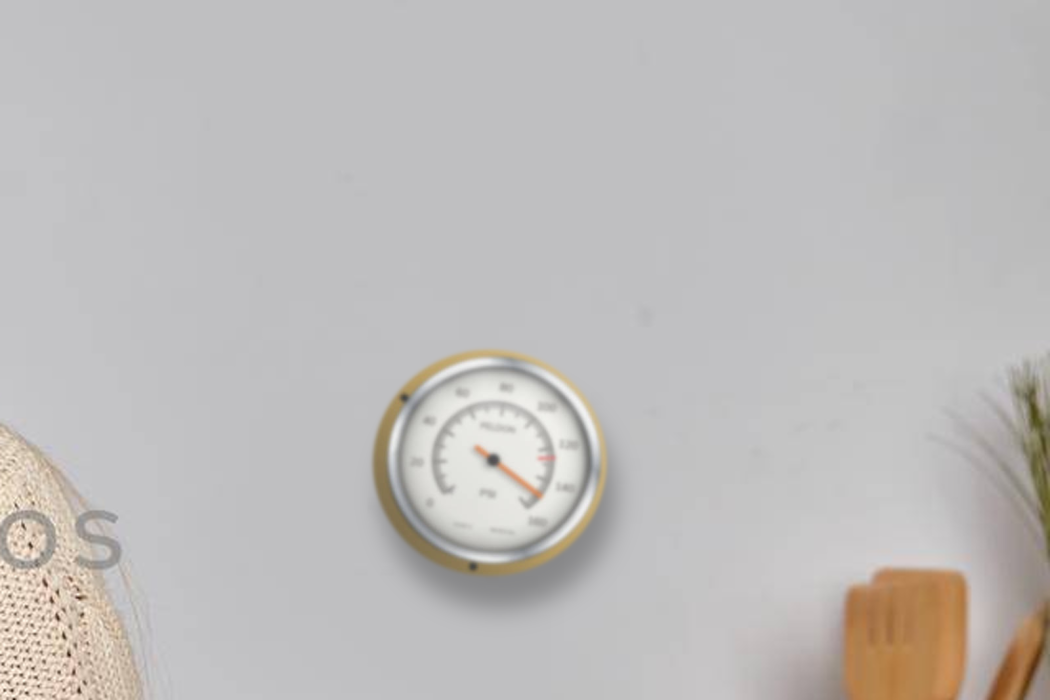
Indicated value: 150 psi
